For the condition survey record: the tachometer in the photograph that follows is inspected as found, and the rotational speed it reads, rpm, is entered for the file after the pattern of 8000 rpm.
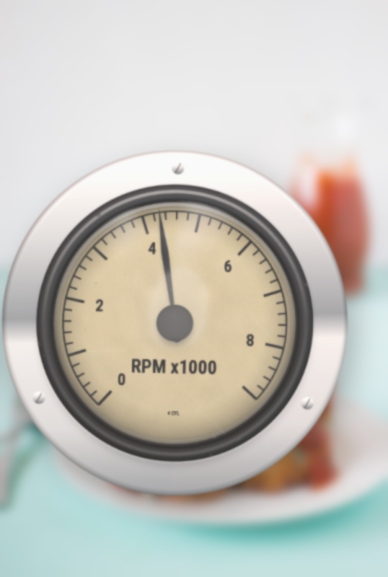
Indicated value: 4300 rpm
